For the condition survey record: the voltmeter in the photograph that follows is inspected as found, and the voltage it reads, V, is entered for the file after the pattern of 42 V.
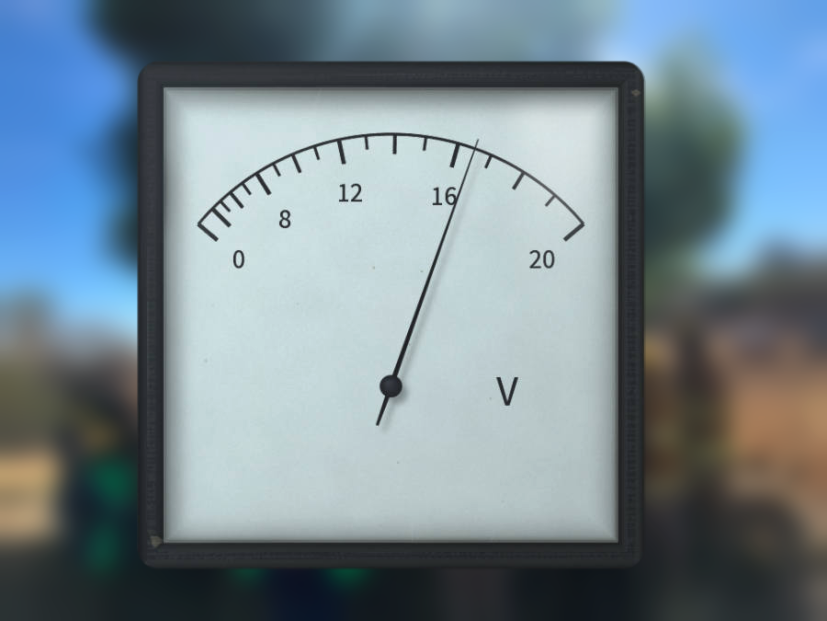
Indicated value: 16.5 V
